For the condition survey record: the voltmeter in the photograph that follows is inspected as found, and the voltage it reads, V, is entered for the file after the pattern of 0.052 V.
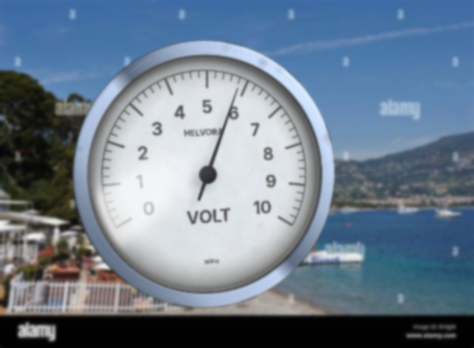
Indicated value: 5.8 V
